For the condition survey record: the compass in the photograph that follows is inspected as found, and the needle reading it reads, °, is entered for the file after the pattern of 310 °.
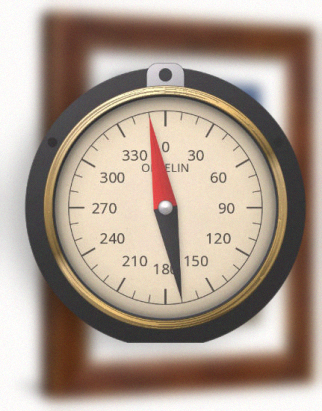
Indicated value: 350 °
